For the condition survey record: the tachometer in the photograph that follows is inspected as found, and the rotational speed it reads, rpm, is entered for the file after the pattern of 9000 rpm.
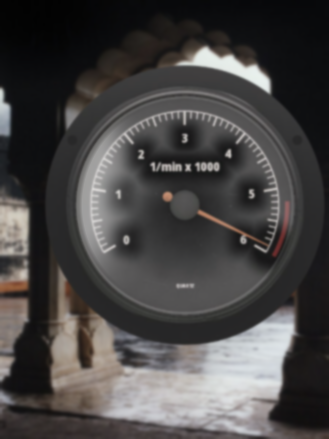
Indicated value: 5900 rpm
